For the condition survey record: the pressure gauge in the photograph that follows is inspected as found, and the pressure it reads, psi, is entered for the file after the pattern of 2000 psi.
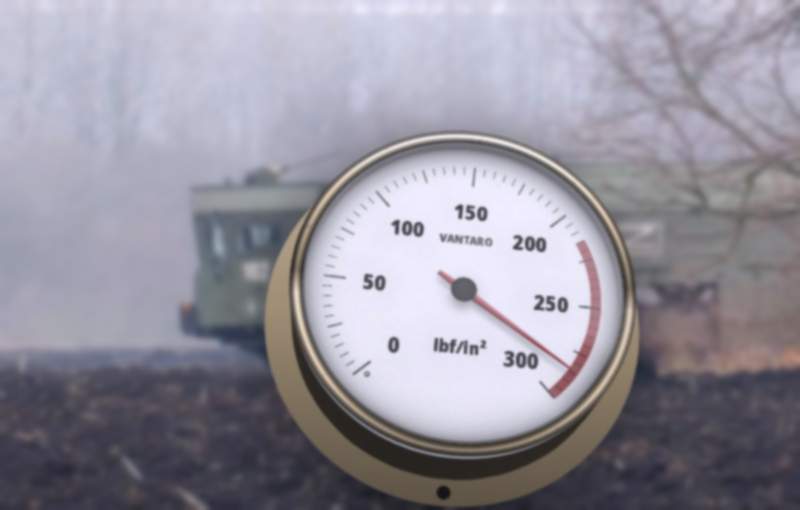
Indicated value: 285 psi
